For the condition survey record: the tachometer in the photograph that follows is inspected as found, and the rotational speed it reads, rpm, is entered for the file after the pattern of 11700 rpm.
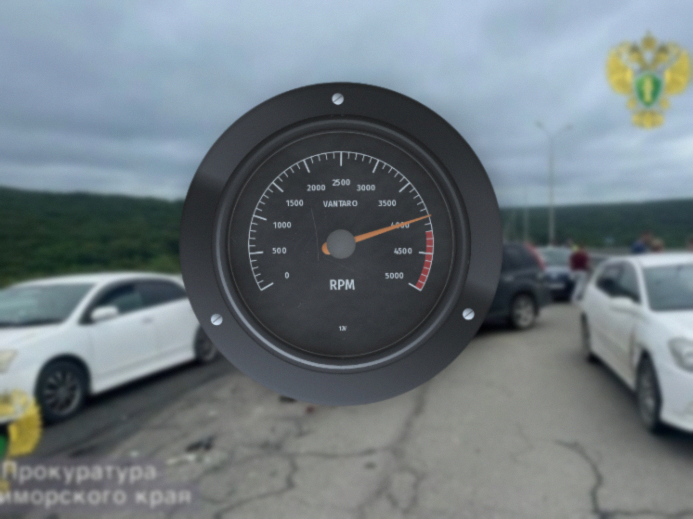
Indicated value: 4000 rpm
